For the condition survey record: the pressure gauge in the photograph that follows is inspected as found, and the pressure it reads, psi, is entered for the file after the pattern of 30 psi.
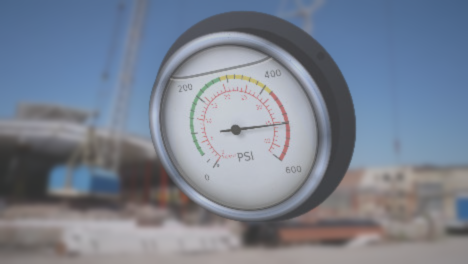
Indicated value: 500 psi
